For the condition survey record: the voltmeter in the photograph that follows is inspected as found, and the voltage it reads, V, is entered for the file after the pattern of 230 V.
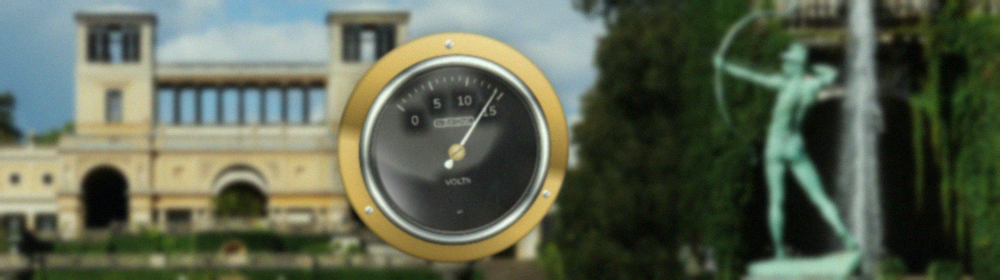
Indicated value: 14 V
